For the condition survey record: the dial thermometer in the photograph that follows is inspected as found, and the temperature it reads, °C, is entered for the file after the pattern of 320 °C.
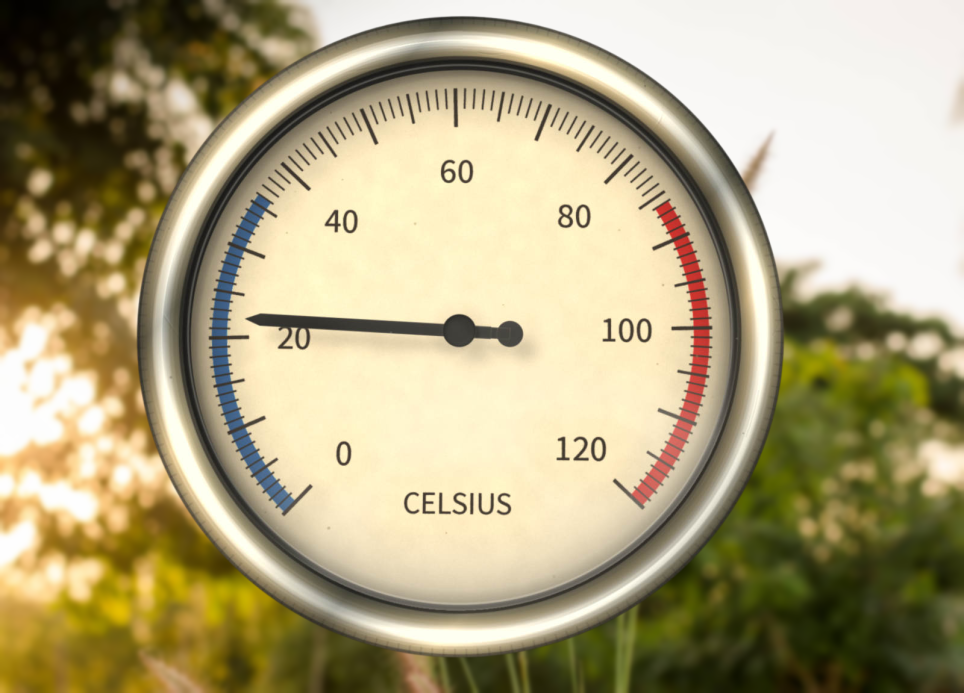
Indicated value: 22 °C
